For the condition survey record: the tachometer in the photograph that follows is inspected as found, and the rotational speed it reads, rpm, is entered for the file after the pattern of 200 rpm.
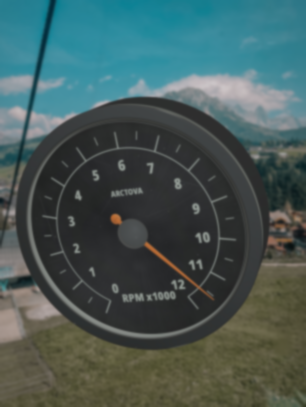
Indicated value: 11500 rpm
